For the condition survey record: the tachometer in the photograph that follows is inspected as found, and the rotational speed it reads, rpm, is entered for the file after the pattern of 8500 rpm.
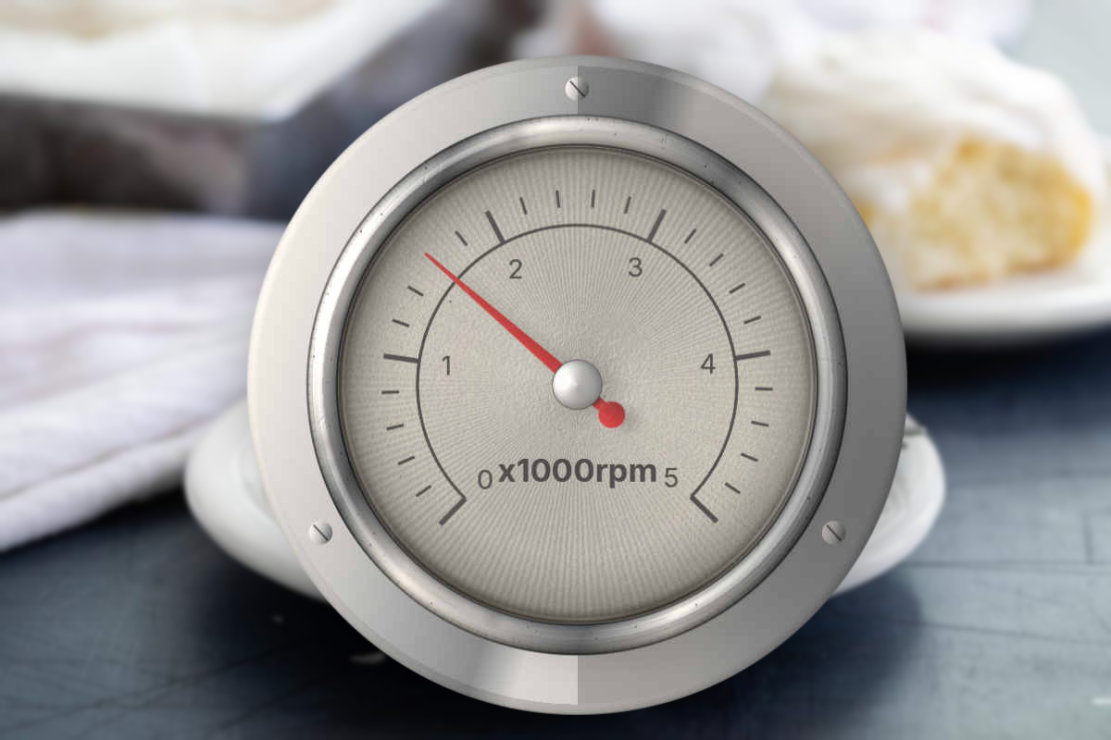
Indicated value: 1600 rpm
